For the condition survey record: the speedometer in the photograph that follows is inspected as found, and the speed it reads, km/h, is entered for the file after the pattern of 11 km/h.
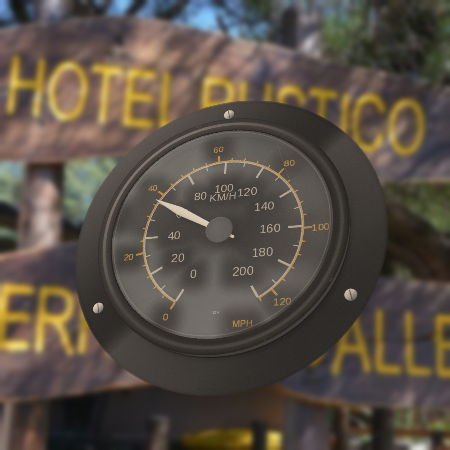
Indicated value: 60 km/h
